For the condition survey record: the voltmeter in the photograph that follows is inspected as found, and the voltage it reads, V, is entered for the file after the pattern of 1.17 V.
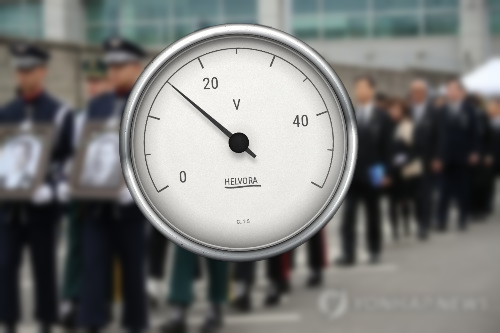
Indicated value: 15 V
